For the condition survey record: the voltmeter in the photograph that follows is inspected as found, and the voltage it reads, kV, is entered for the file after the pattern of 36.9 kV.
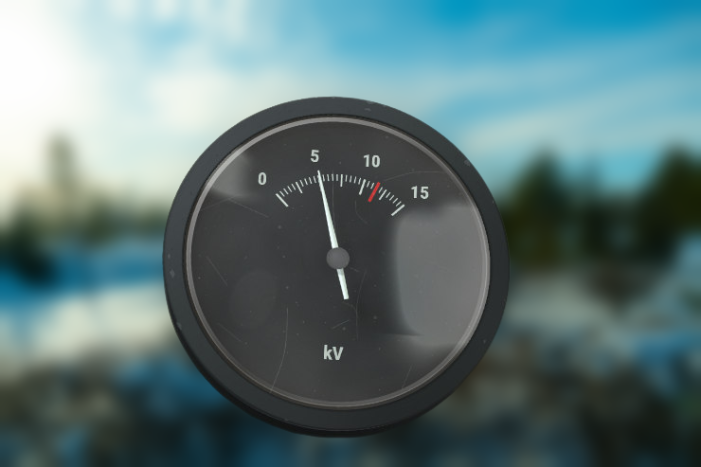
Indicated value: 5 kV
